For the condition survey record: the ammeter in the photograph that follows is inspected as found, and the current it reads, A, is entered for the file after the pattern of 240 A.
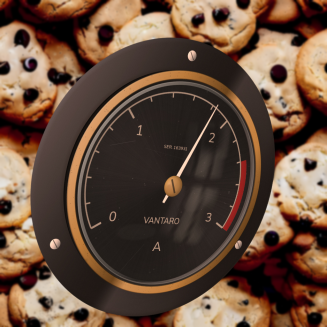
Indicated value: 1.8 A
